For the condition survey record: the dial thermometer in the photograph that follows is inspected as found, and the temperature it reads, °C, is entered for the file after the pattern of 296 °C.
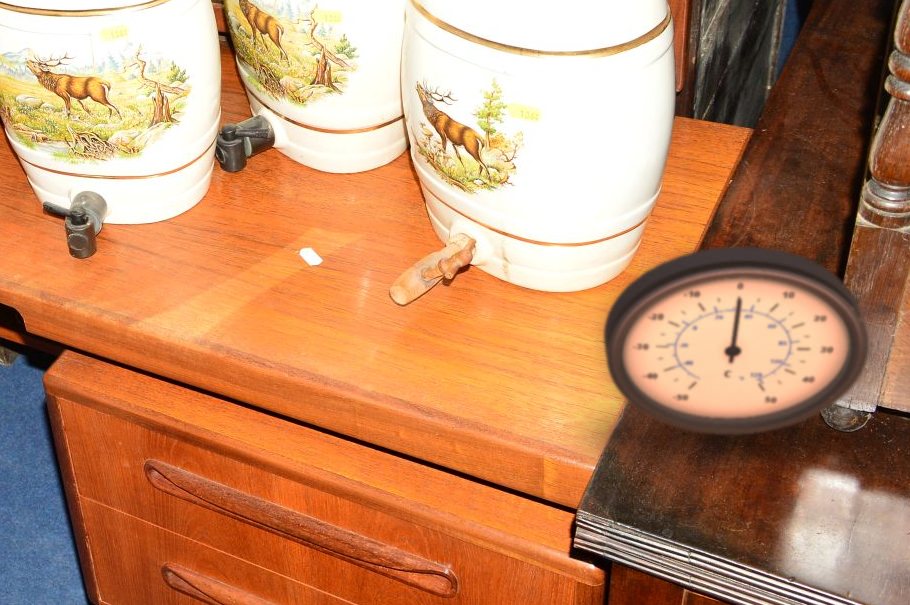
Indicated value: 0 °C
